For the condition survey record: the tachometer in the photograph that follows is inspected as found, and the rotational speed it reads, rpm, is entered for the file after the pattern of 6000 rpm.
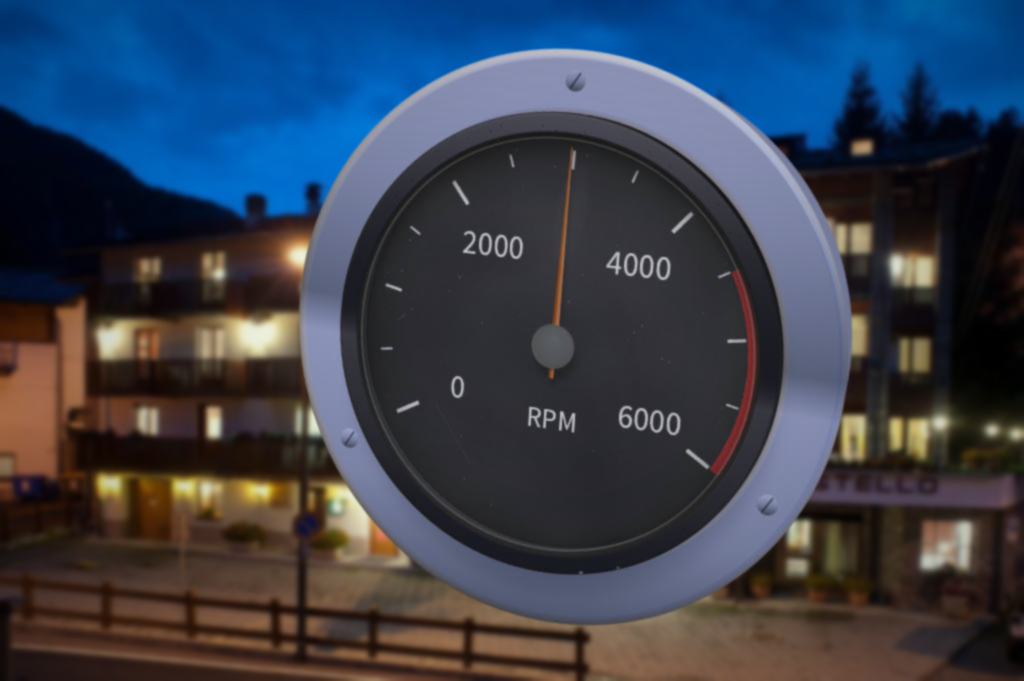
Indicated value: 3000 rpm
